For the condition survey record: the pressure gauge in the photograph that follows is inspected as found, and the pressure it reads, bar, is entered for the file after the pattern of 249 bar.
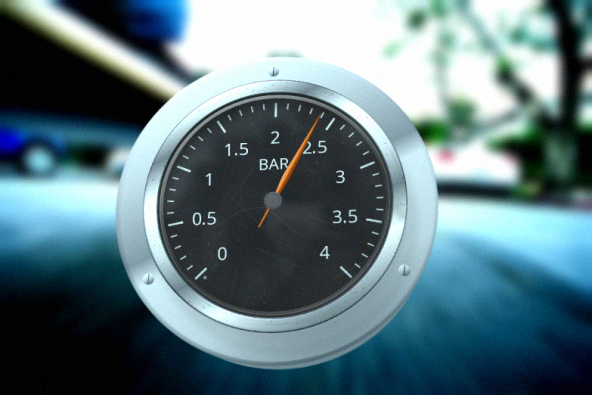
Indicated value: 2.4 bar
